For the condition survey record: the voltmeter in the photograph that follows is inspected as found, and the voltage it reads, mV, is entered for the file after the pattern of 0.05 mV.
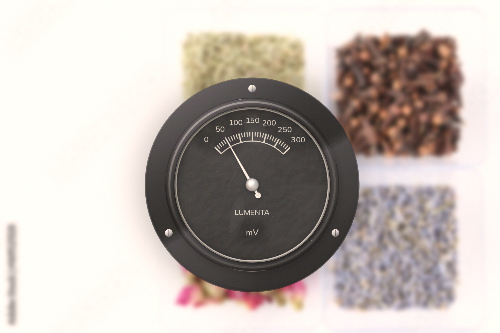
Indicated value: 50 mV
